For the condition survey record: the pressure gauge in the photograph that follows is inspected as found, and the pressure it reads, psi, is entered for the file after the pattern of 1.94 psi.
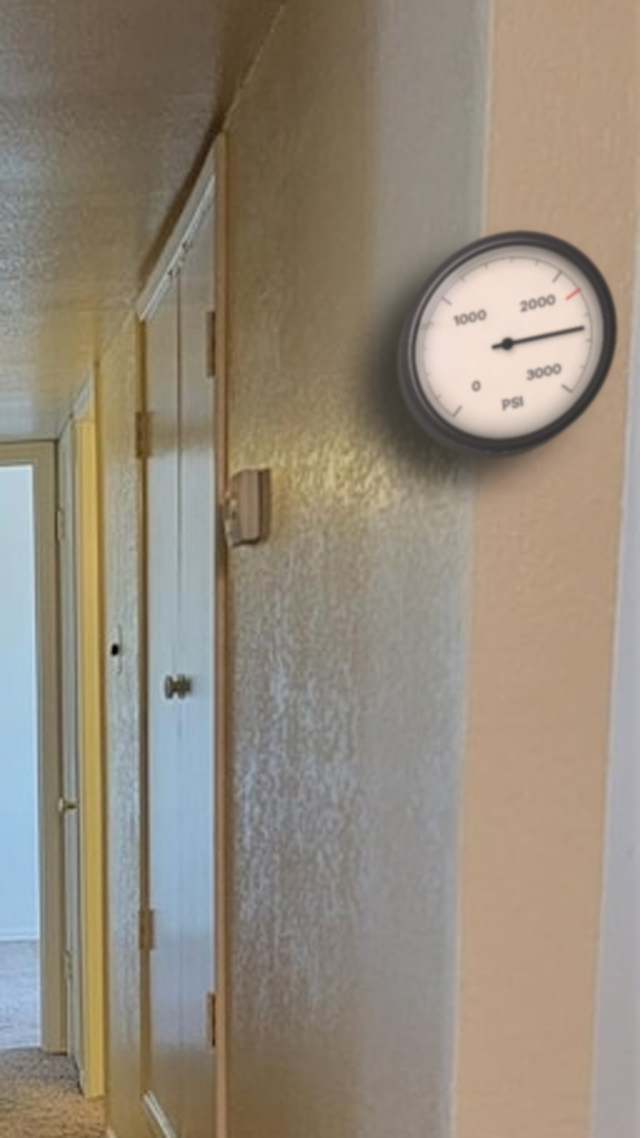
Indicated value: 2500 psi
